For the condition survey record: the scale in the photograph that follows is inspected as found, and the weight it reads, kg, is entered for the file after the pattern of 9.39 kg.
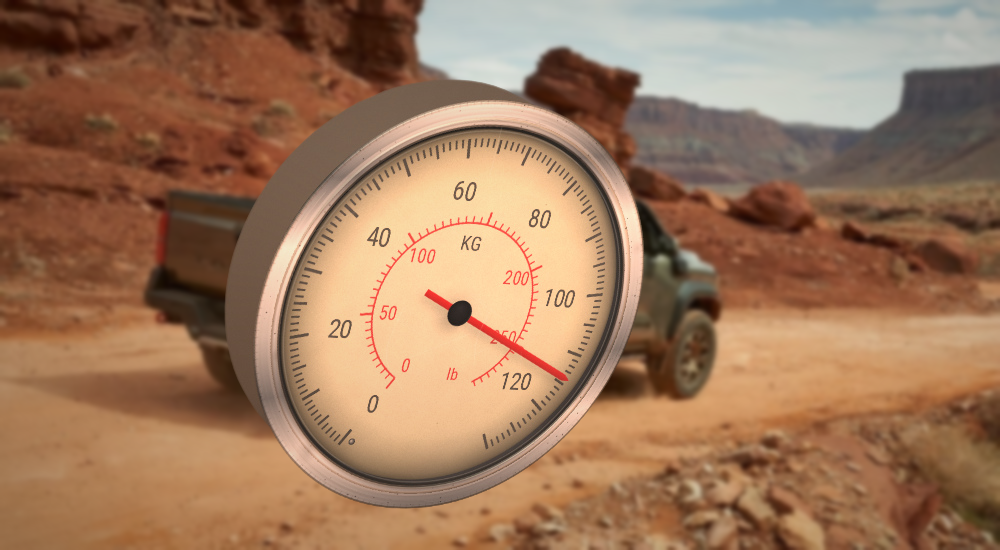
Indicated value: 114 kg
